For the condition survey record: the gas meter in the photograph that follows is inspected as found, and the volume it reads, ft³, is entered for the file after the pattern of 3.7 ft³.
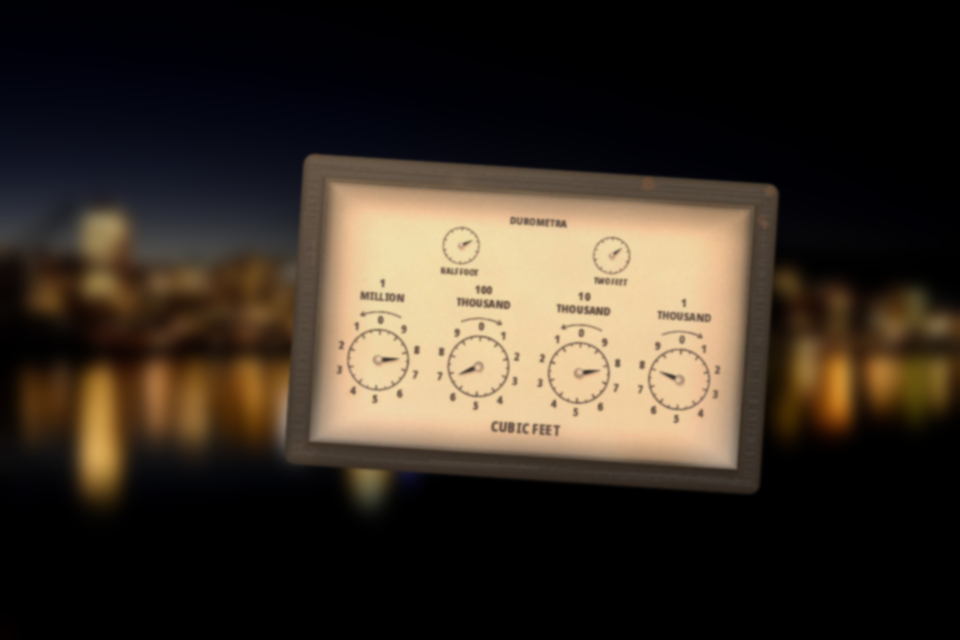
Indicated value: 767800 ft³
